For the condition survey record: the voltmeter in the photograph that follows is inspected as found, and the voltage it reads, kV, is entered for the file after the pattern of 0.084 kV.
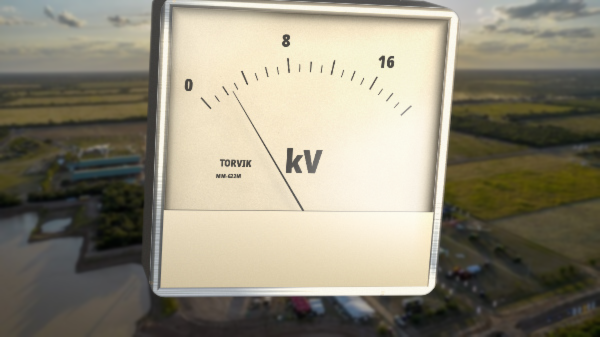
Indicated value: 2.5 kV
